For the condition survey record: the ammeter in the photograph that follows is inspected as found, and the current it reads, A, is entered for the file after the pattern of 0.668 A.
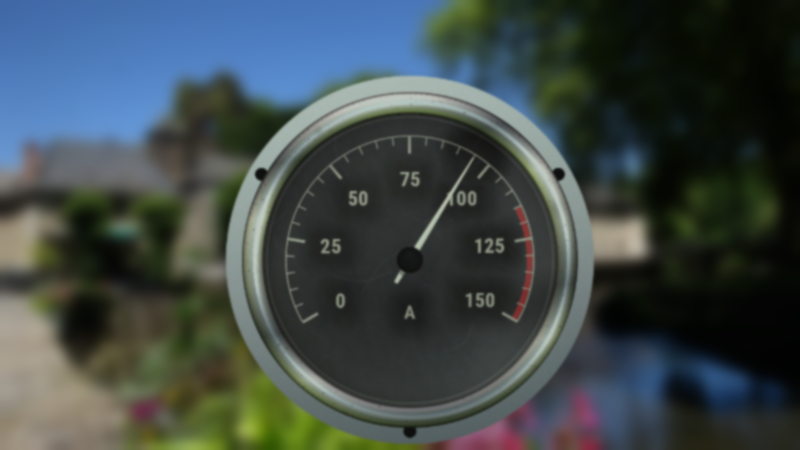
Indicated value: 95 A
